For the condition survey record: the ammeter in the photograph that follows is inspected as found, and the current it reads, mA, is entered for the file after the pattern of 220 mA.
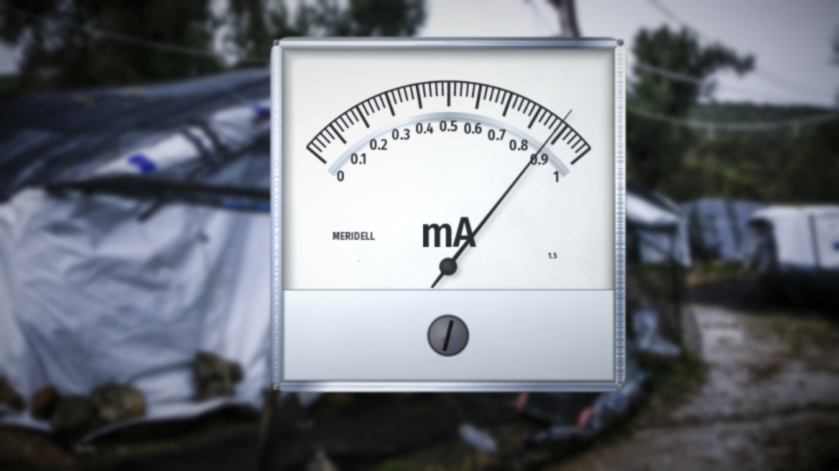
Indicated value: 0.88 mA
